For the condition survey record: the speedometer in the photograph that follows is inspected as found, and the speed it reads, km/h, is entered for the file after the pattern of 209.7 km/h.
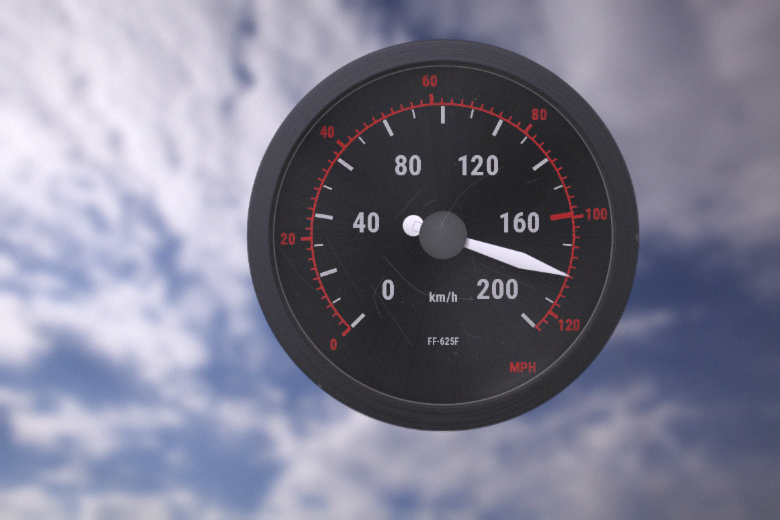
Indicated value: 180 km/h
